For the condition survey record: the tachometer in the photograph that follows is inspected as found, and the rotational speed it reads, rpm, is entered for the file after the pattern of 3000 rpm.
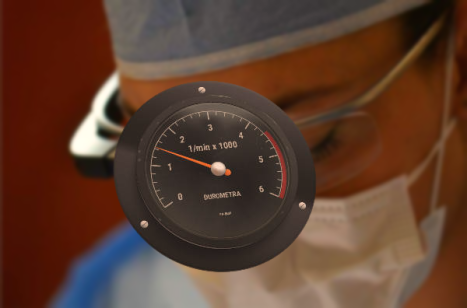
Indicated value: 1400 rpm
